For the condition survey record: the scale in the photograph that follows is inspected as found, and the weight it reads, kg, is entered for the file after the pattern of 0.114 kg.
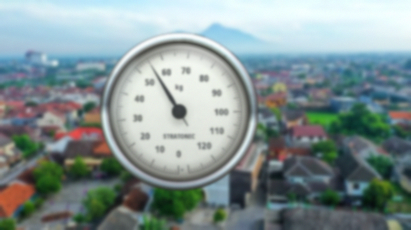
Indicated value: 55 kg
